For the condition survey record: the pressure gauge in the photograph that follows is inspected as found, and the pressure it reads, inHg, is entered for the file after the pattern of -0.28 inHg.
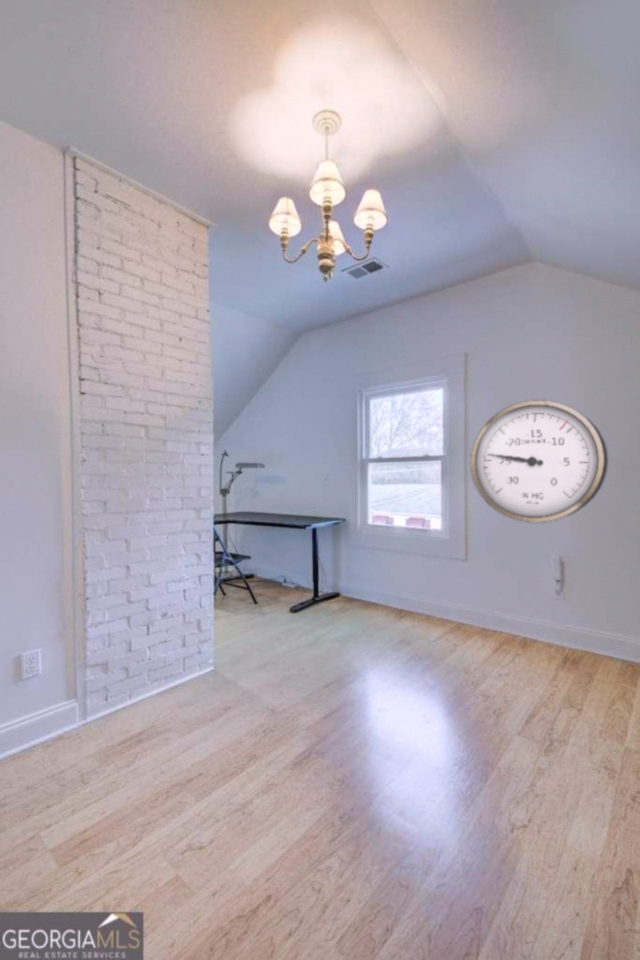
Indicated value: -24 inHg
